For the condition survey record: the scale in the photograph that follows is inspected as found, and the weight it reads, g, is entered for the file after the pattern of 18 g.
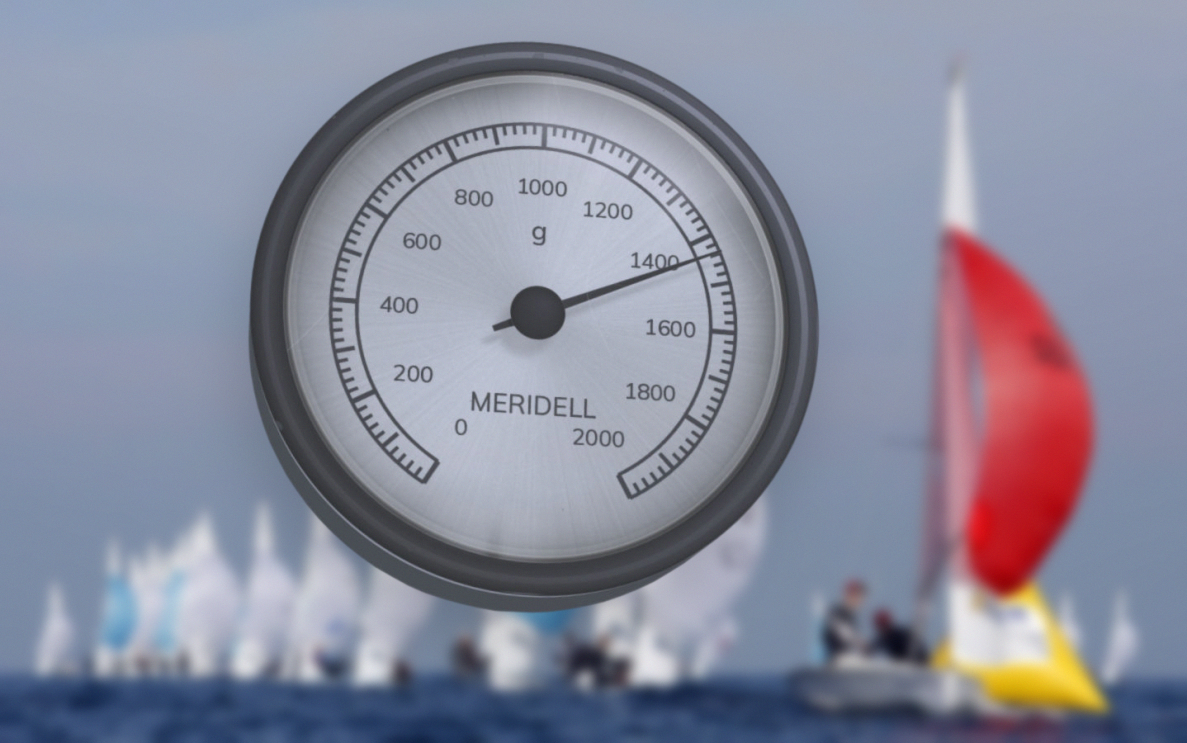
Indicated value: 1440 g
